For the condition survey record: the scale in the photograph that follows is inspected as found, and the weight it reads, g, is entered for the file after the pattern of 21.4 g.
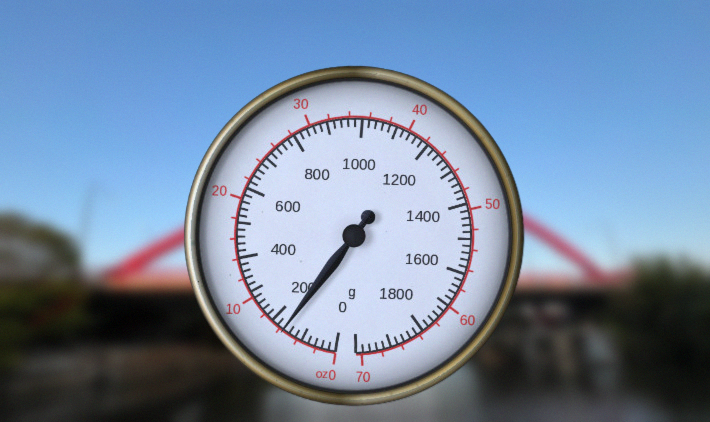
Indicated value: 160 g
